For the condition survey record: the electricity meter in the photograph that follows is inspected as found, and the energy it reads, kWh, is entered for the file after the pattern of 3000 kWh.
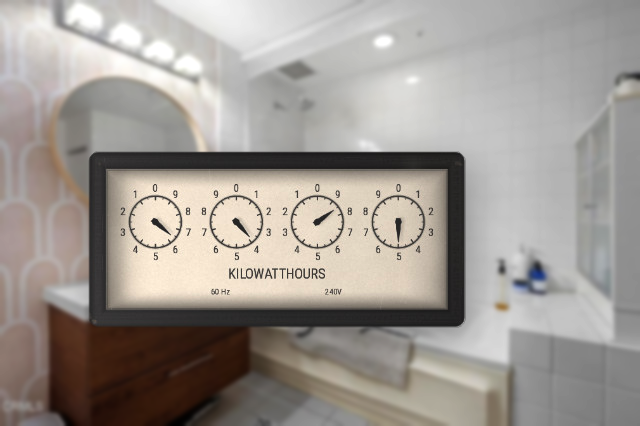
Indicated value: 6385 kWh
